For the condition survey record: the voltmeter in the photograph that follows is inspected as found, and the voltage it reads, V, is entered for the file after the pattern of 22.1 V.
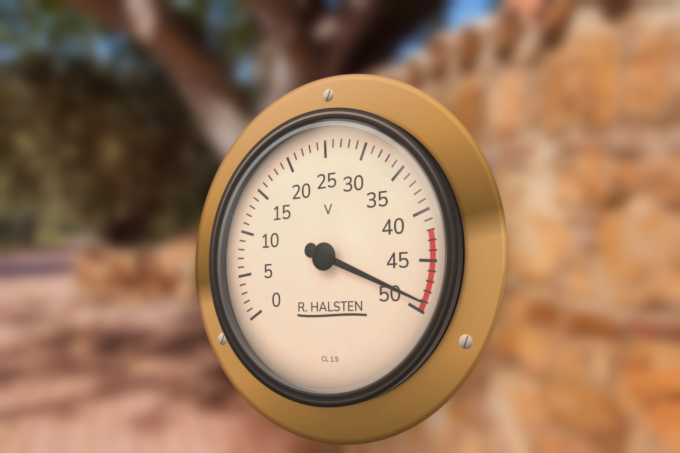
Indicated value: 49 V
